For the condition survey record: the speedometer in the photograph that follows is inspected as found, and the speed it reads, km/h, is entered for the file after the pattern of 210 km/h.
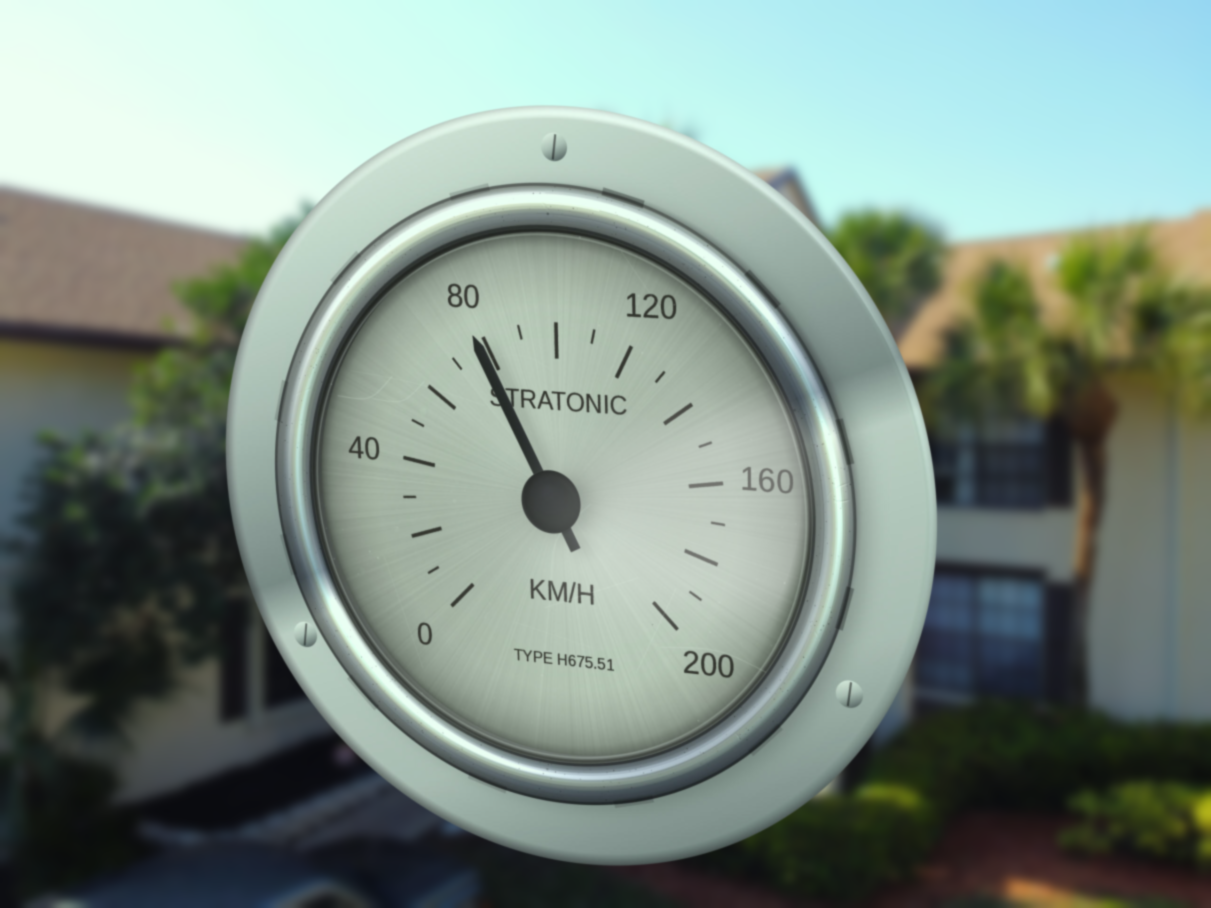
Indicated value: 80 km/h
